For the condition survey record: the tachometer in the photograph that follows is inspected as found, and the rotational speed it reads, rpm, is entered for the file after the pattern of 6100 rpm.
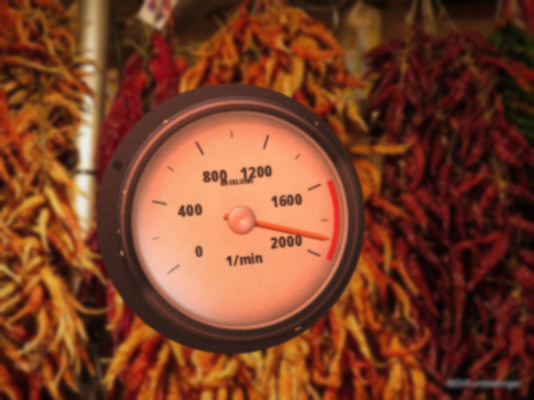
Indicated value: 1900 rpm
